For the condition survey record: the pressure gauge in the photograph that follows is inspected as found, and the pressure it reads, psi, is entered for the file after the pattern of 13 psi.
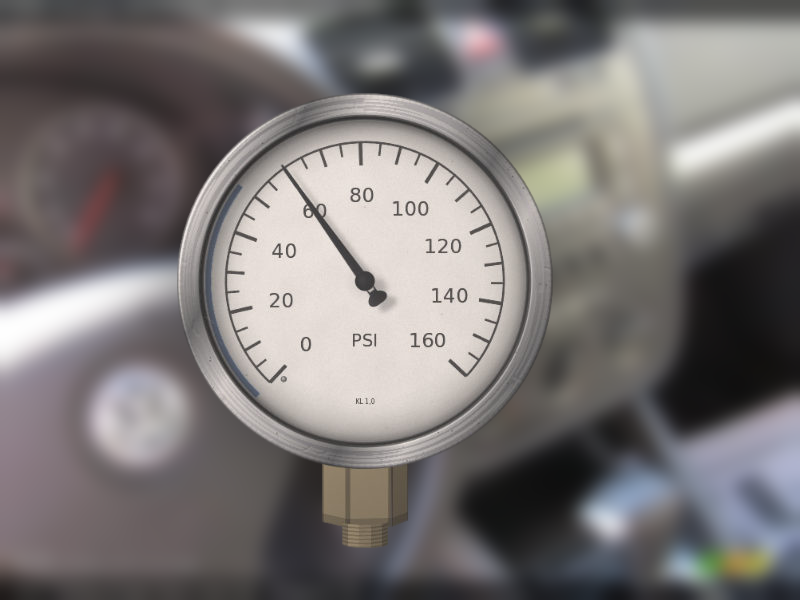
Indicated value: 60 psi
